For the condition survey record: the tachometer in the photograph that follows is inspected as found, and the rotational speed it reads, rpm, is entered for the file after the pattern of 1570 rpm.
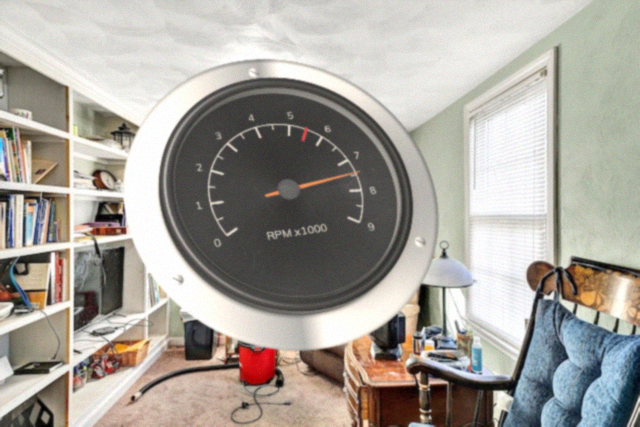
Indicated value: 7500 rpm
